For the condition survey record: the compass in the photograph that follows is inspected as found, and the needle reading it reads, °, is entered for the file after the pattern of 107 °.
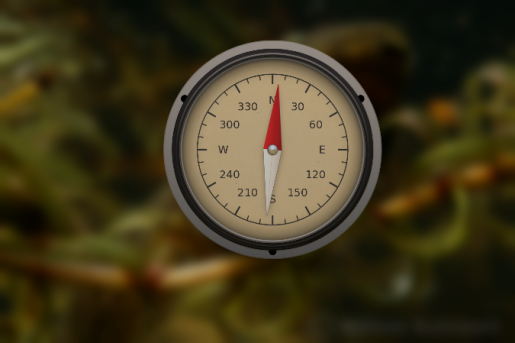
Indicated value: 5 °
